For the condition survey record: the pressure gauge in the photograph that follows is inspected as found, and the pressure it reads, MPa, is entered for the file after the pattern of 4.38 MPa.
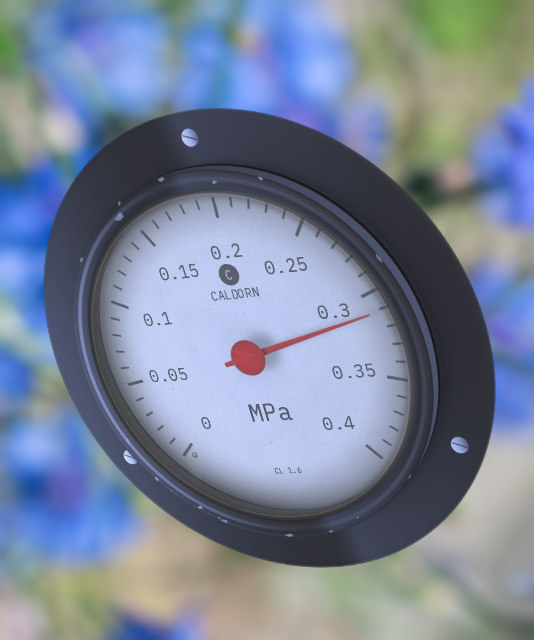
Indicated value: 0.31 MPa
